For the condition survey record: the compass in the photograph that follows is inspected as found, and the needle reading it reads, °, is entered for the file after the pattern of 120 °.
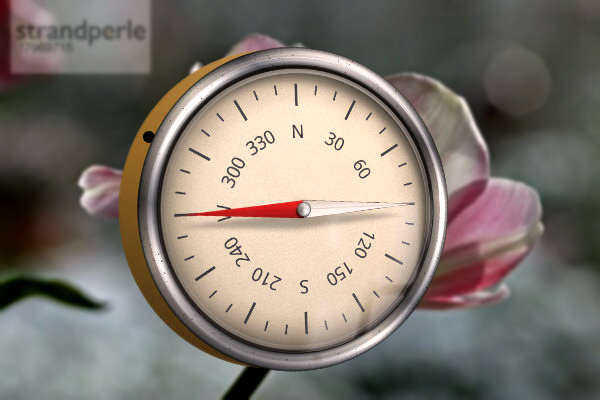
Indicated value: 270 °
